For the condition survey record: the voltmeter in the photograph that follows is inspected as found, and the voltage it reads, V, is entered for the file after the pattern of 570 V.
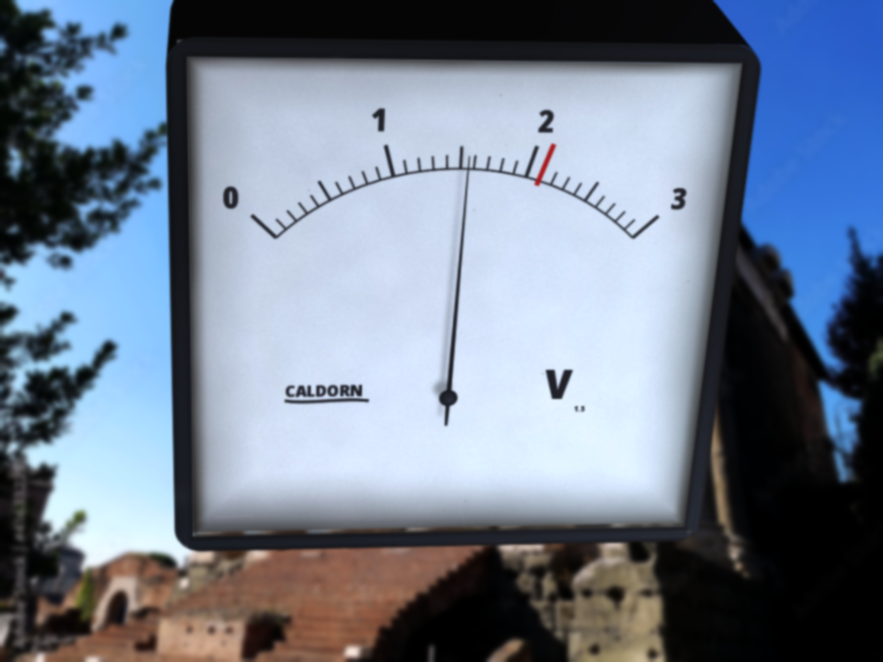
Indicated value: 1.55 V
